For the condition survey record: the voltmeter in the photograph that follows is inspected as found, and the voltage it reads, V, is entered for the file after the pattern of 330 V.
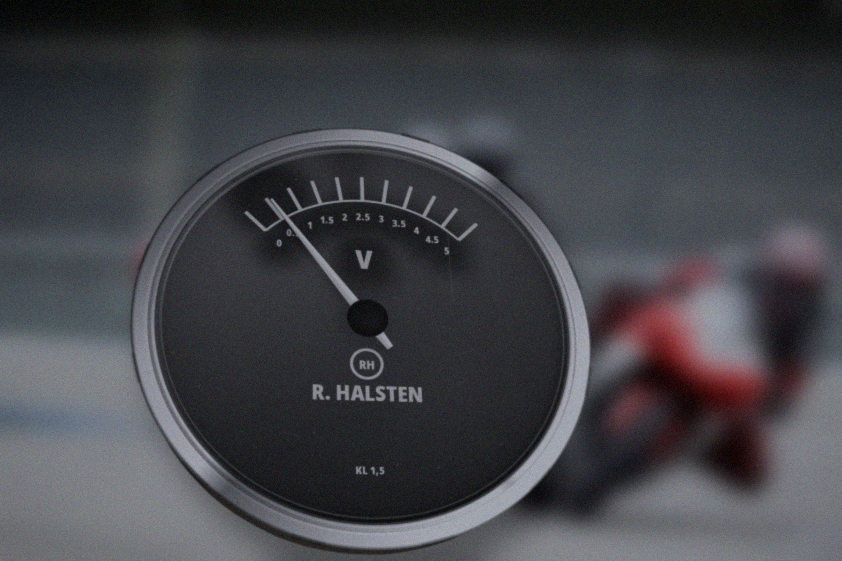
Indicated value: 0.5 V
